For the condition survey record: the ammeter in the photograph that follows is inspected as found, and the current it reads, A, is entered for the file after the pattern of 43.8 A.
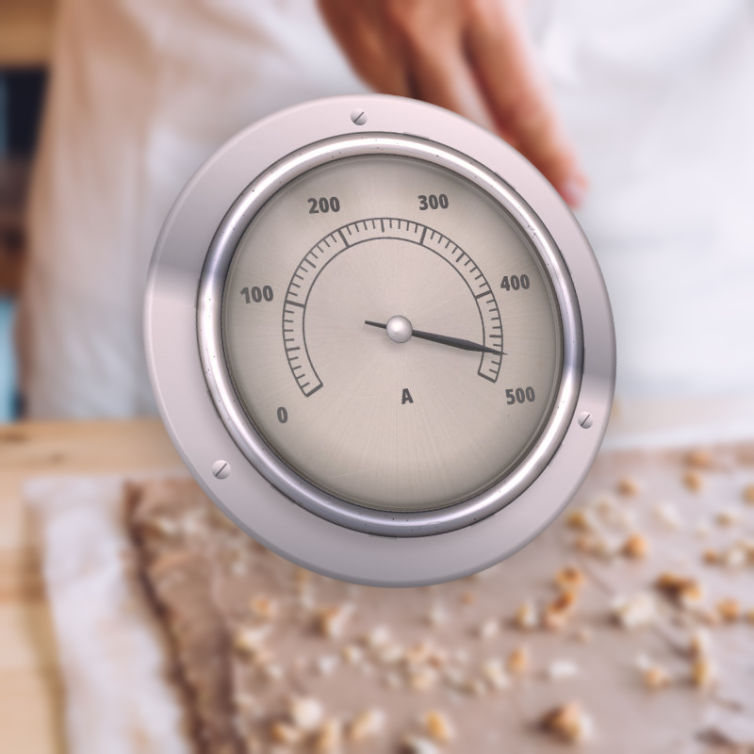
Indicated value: 470 A
